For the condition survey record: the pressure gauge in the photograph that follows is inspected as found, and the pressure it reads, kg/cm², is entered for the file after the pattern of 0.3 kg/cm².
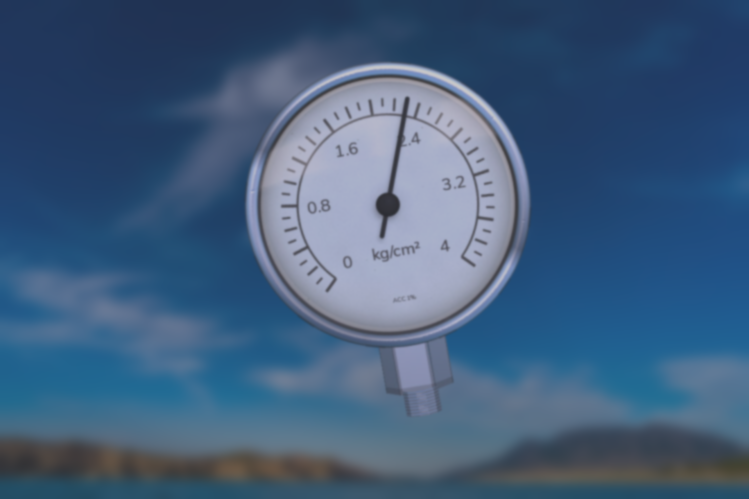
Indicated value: 2.3 kg/cm²
